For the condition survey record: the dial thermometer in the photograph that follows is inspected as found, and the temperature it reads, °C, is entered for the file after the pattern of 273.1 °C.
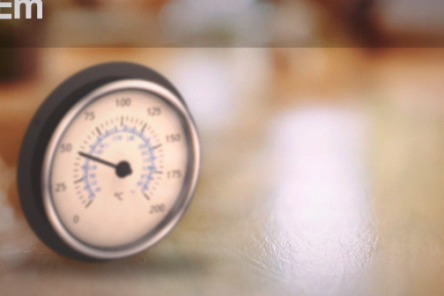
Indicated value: 50 °C
